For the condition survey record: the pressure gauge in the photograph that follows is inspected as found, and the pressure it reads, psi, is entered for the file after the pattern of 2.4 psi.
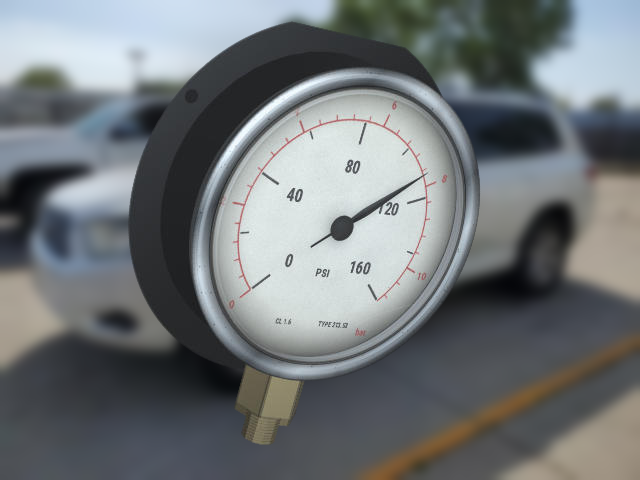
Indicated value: 110 psi
